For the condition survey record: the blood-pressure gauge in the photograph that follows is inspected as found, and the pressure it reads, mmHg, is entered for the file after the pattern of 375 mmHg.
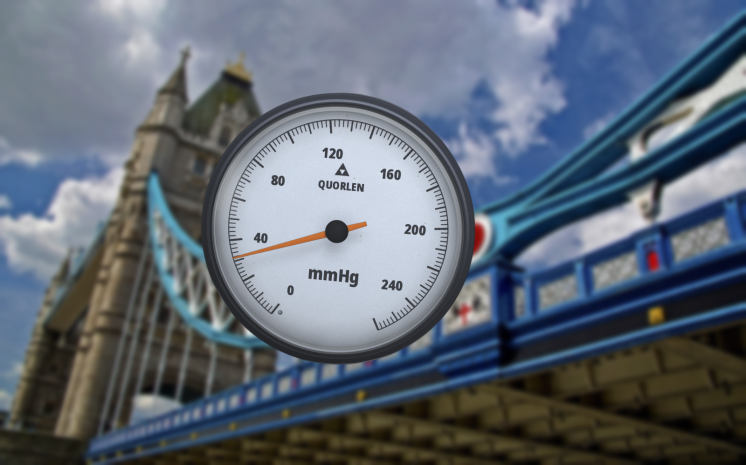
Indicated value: 32 mmHg
